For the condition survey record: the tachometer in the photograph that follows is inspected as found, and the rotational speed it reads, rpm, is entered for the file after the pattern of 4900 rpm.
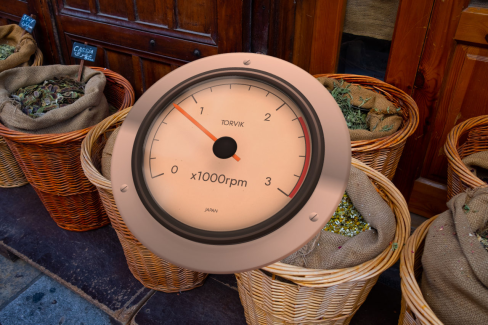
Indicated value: 800 rpm
